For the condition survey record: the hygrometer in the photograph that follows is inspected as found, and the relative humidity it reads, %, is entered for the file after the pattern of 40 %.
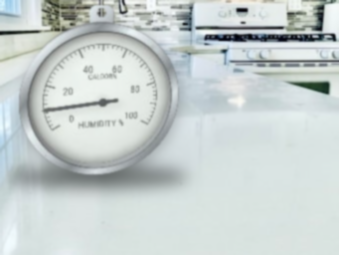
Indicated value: 10 %
